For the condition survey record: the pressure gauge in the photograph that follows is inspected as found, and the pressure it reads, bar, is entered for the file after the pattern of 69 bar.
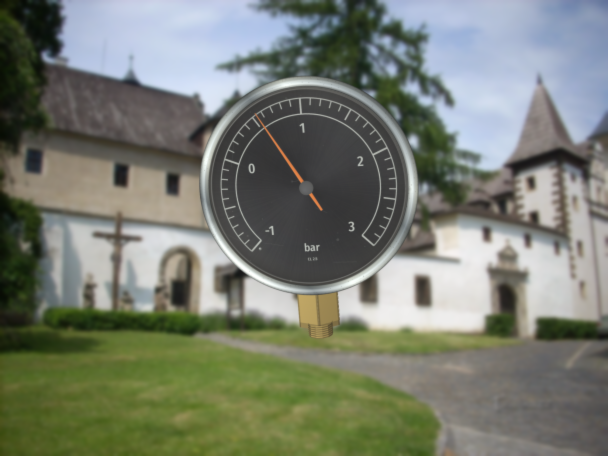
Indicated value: 0.55 bar
